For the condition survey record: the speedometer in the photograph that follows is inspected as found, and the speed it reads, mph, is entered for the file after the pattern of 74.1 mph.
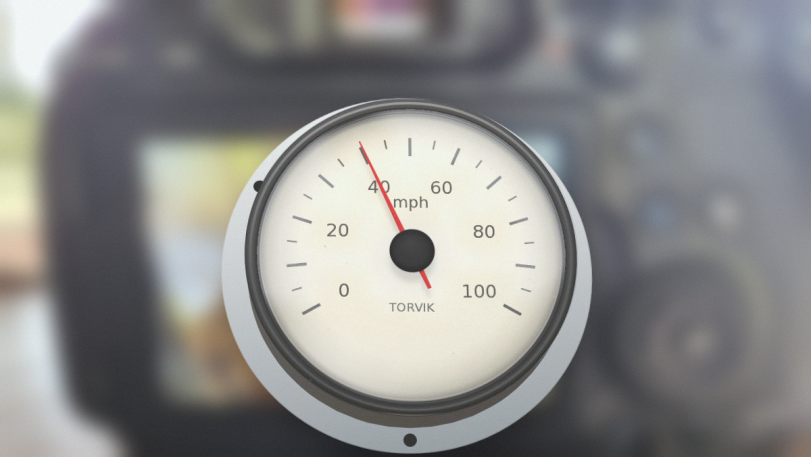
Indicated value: 40 mph
